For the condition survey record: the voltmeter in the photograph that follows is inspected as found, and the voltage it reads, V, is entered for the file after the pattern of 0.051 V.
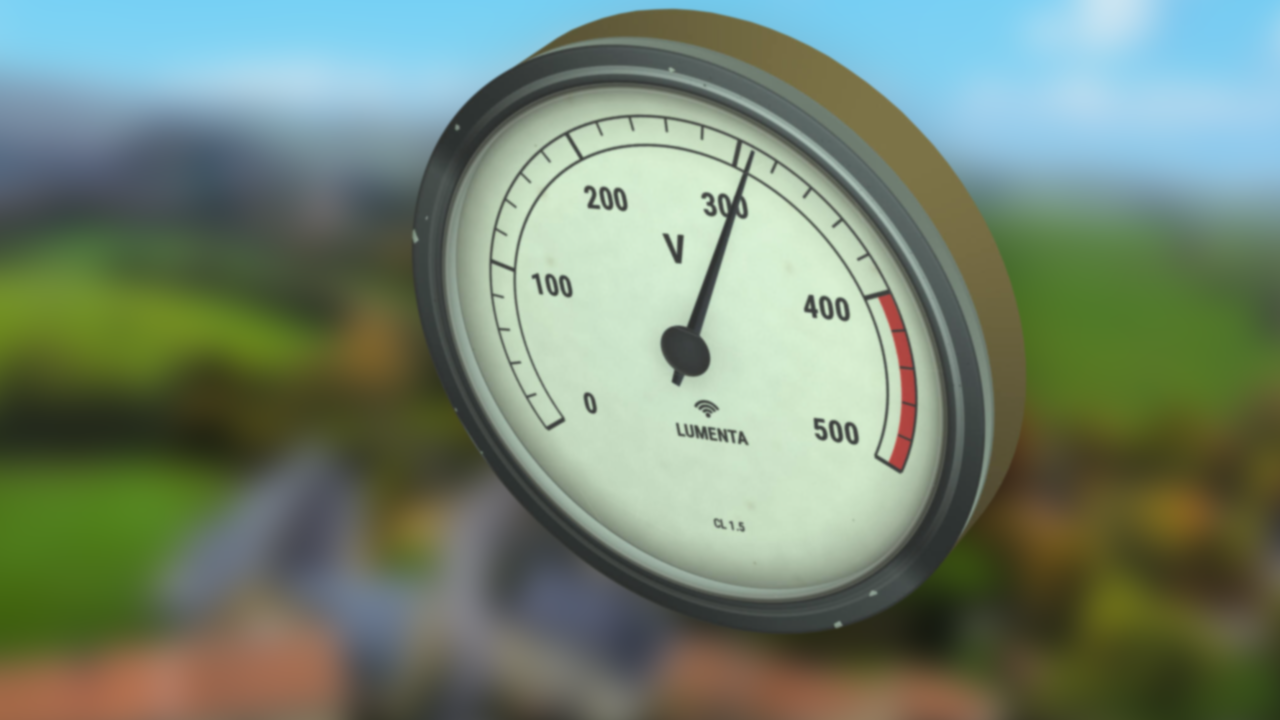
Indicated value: 310 V
